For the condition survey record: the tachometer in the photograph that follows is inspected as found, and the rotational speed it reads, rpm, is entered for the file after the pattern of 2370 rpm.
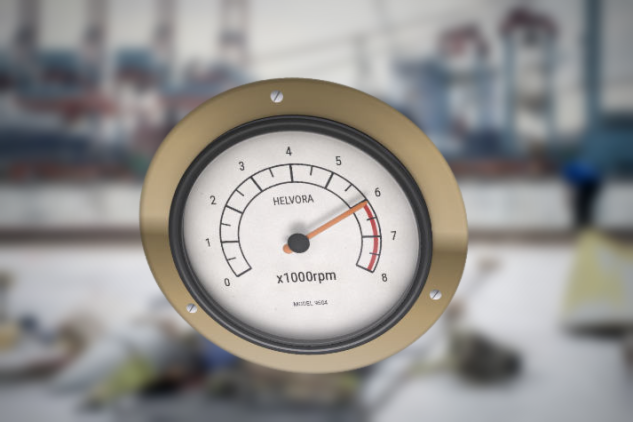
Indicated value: 6000 rpm
